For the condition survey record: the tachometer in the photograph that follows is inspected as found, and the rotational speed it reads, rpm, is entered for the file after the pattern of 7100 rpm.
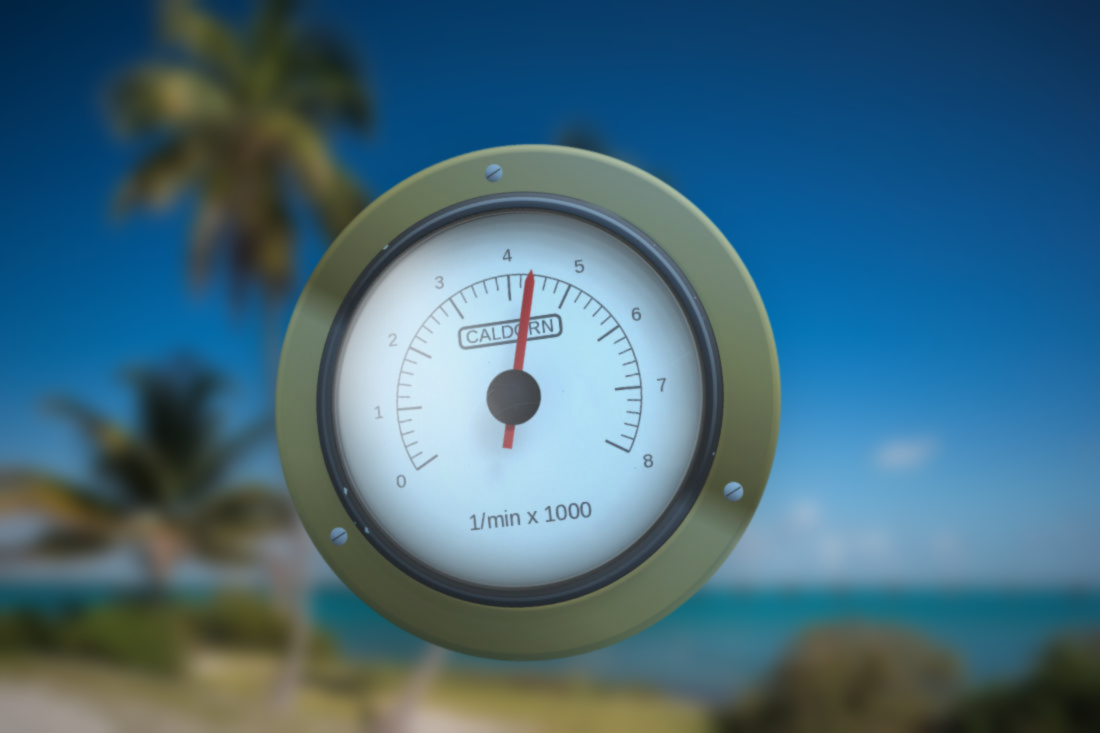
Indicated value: 4400 rpm
